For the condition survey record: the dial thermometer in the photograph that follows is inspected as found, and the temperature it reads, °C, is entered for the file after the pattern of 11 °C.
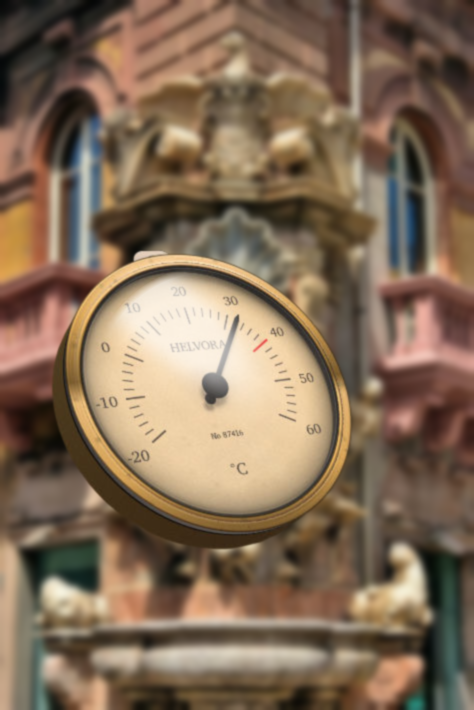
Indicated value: 32 °C
